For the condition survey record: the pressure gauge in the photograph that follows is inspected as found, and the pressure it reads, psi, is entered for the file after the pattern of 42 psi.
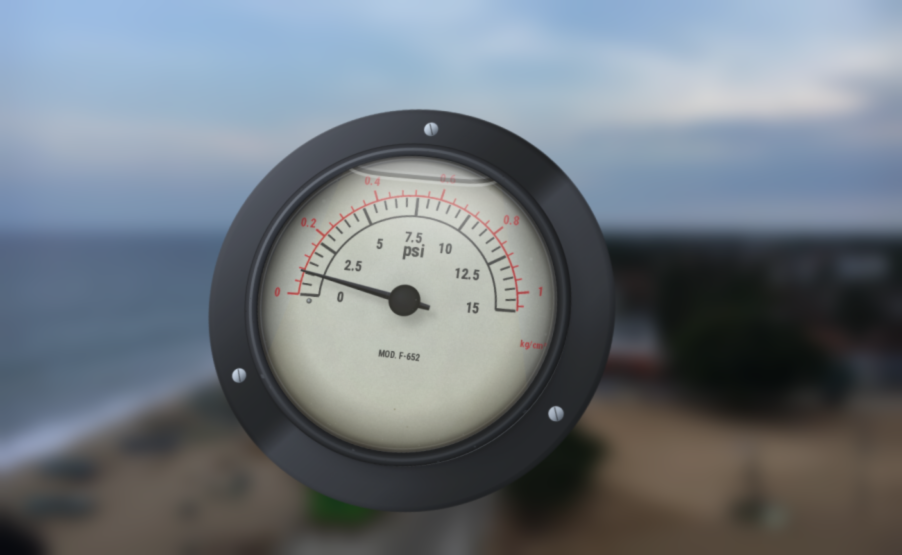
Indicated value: 1 psi
